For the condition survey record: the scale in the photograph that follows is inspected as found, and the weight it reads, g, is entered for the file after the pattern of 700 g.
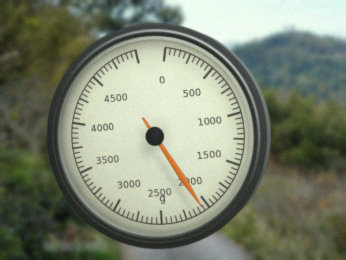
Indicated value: 2050 g
